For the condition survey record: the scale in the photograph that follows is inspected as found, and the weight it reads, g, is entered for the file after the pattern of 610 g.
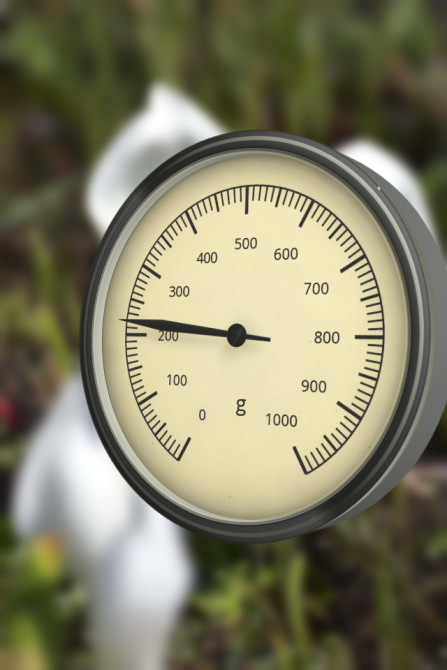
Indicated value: 220 g
